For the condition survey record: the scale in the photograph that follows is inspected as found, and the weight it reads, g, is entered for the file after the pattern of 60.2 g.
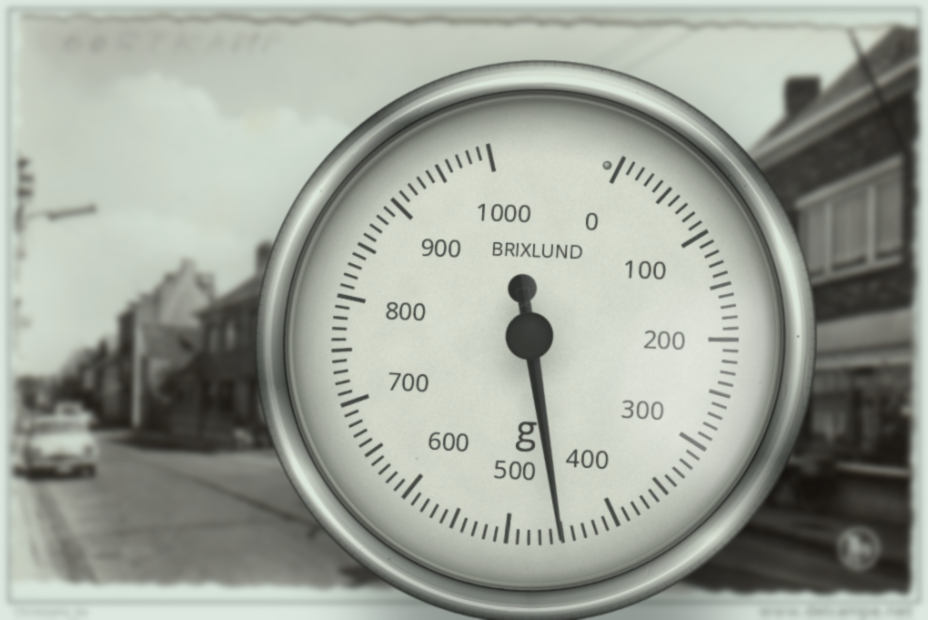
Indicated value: 450 g
